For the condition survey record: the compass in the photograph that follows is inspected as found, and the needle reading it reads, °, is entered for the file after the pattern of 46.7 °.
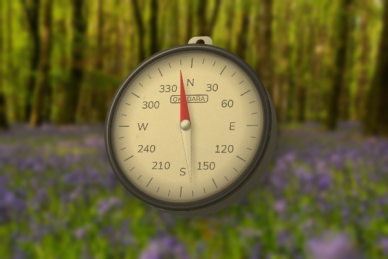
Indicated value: 350 °
